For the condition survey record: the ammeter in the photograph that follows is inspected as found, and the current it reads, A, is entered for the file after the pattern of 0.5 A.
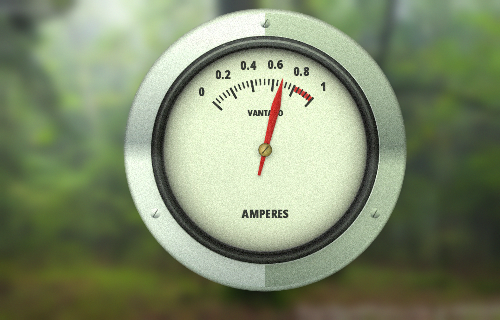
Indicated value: 0.68 A
